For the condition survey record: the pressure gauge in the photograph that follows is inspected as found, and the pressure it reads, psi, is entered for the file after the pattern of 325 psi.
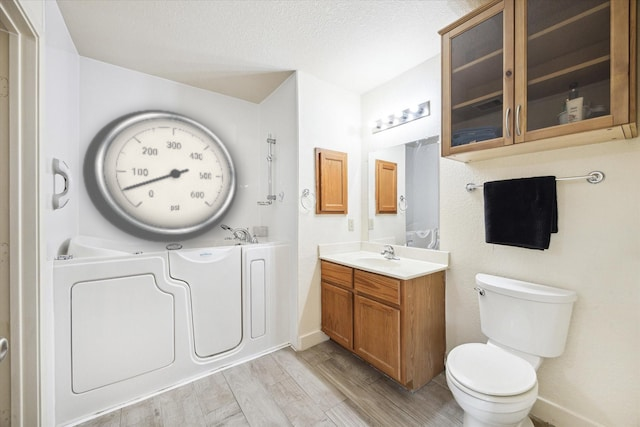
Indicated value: 50 psi
